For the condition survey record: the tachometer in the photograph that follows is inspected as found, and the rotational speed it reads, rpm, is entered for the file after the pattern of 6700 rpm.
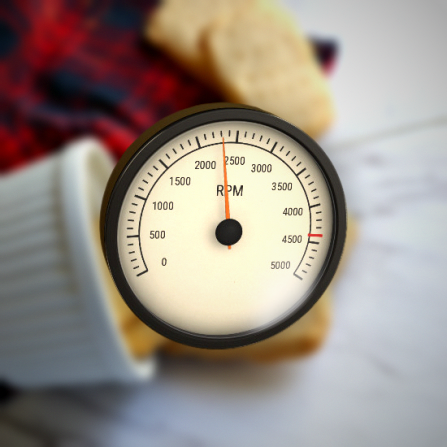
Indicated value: 2300 rpm
